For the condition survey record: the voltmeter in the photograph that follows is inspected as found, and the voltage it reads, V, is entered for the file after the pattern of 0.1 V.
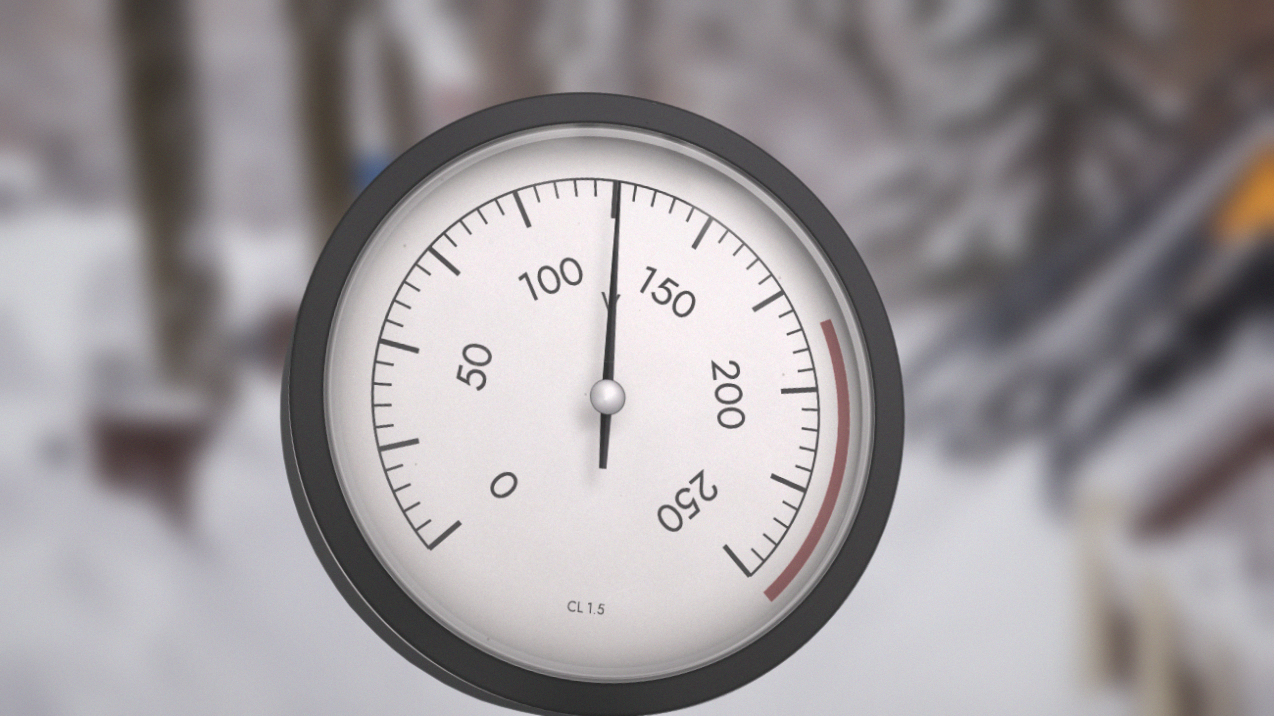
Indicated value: 125 V
